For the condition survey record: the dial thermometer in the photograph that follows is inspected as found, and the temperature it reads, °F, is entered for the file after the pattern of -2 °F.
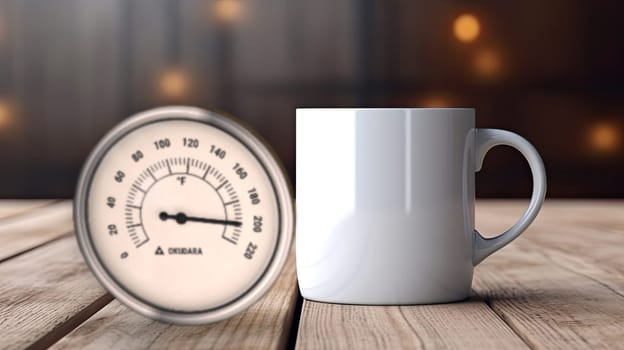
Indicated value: 200 °F
